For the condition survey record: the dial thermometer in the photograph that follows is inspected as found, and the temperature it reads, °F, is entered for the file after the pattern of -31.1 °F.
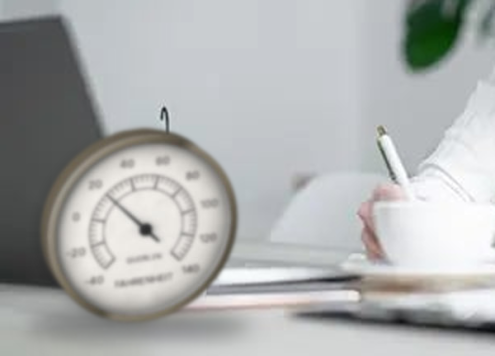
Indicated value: 20 °F
